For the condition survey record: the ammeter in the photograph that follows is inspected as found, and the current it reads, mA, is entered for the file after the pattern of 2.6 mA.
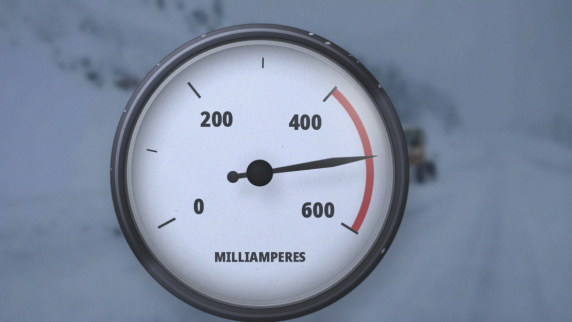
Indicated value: 500 mA
